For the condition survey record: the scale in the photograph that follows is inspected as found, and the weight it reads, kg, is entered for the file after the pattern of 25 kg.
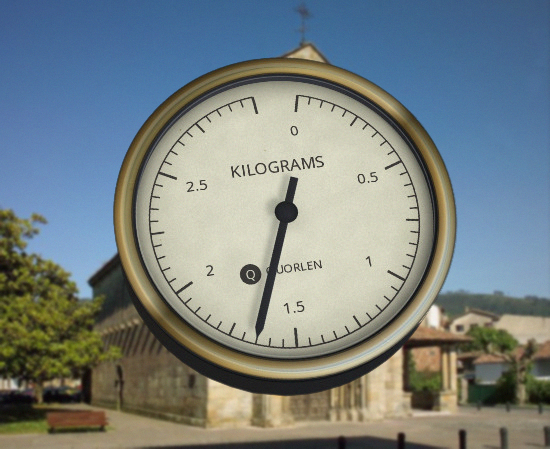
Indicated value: 1.65 kg
